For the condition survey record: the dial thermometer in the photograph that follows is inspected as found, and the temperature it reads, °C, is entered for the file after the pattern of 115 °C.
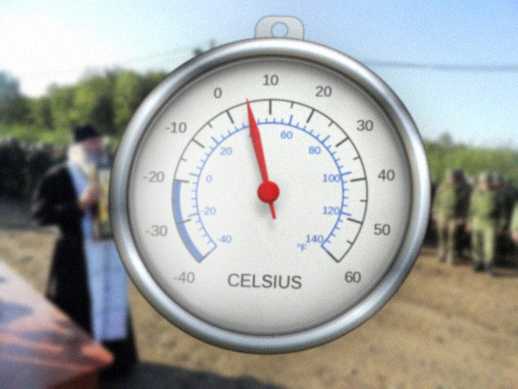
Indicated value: 5 °C
